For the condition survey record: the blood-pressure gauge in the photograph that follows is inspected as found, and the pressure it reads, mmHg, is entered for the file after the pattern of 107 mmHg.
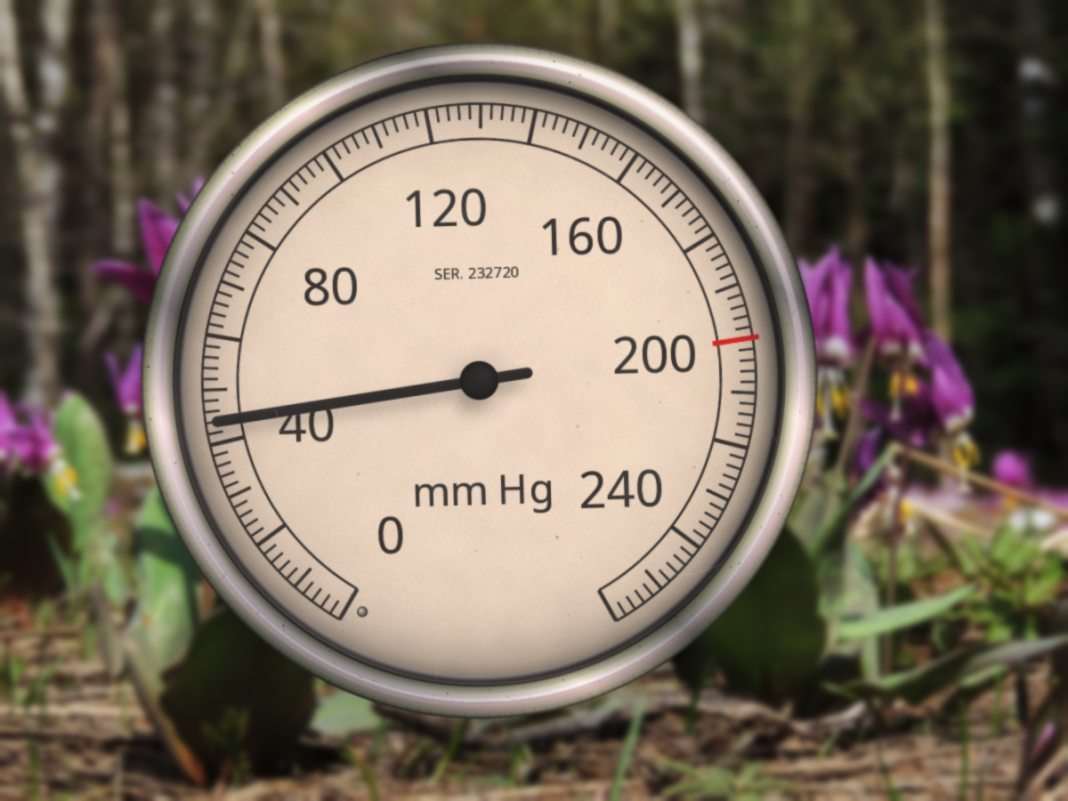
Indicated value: 44 mmHg
